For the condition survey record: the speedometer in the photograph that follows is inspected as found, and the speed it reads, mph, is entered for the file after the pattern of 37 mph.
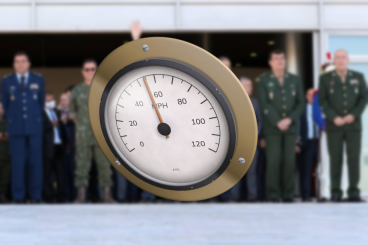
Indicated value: 55 mph
